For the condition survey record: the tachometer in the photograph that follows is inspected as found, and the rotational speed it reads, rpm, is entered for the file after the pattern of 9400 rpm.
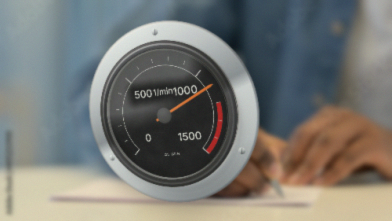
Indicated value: 1100 rpm
